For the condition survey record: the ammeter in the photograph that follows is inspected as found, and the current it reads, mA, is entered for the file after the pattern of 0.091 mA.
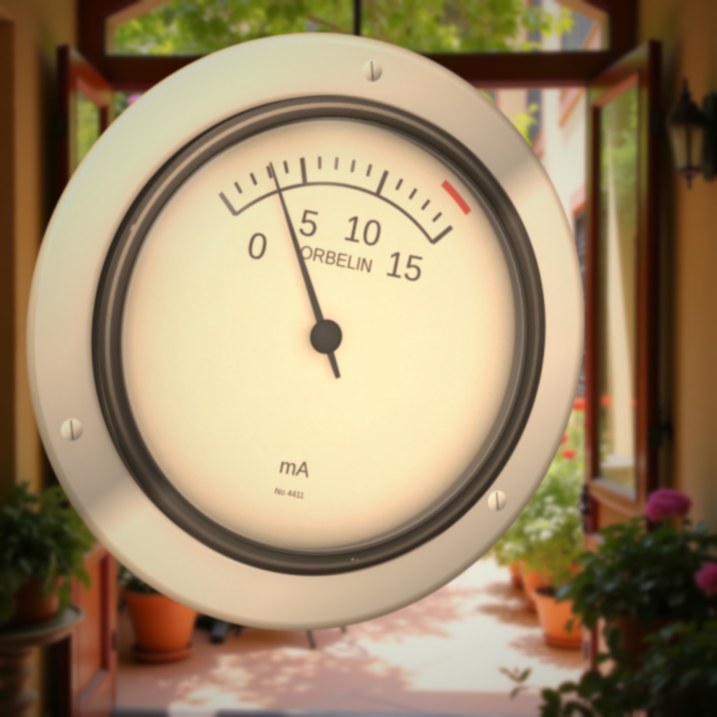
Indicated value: 3 mA
